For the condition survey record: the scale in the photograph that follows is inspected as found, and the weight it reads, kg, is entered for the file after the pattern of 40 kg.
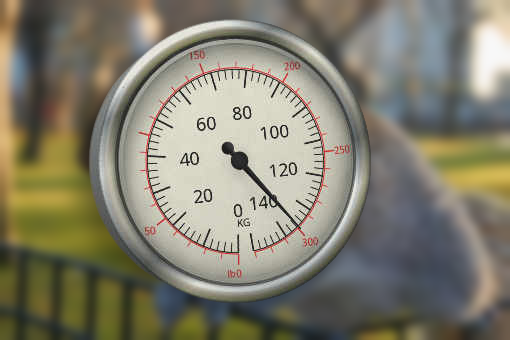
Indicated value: 136 kg
